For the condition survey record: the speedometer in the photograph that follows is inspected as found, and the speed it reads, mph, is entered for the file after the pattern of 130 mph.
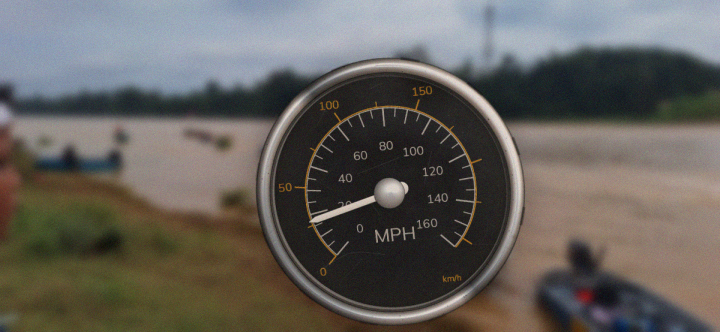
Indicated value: 17.5 mph
